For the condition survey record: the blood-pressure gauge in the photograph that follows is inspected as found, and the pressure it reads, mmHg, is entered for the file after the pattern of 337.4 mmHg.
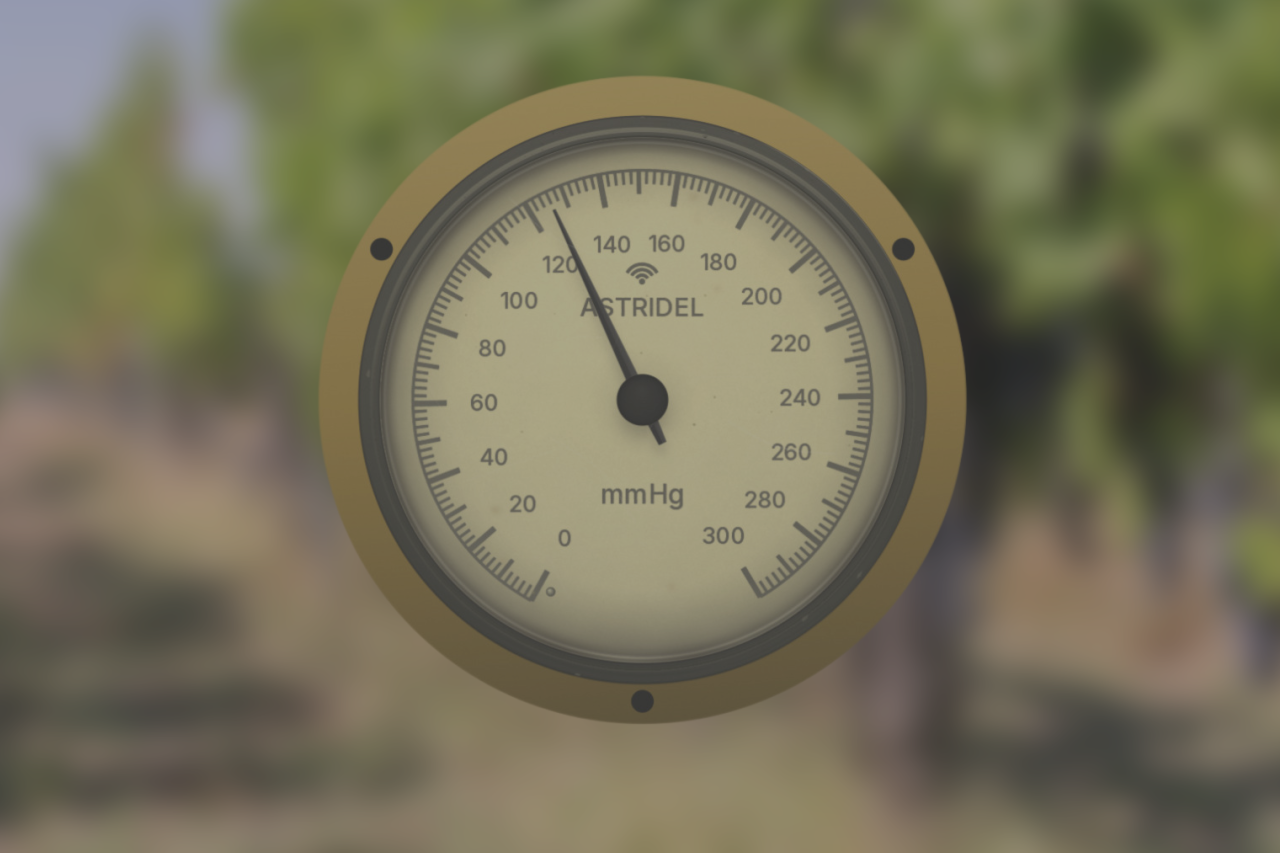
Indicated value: 126 mmHg
